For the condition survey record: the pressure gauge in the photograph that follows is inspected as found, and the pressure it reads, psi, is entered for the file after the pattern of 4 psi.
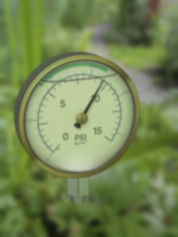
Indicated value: 9.5 psi
